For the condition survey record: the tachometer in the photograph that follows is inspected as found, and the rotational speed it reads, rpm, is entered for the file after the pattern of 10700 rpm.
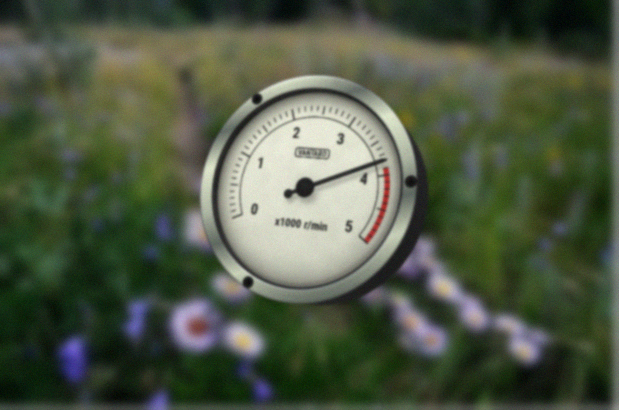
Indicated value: 3800 rpm
